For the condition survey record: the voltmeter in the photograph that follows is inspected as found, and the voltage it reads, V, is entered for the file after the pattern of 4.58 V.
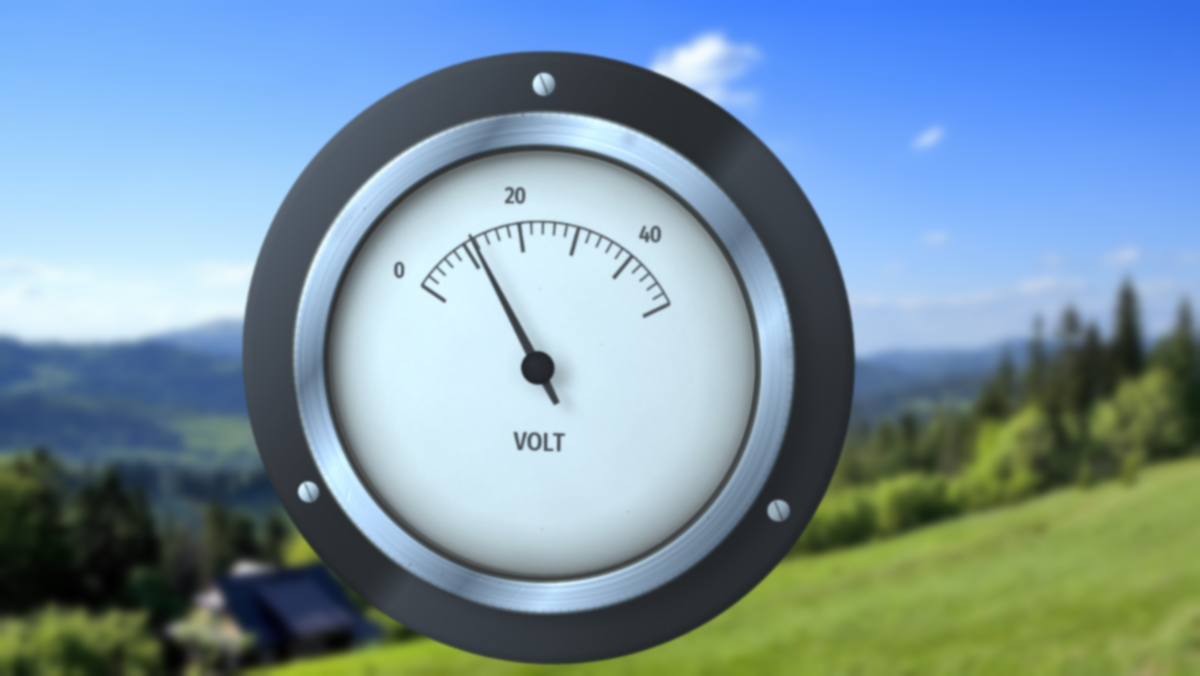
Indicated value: 12 V
